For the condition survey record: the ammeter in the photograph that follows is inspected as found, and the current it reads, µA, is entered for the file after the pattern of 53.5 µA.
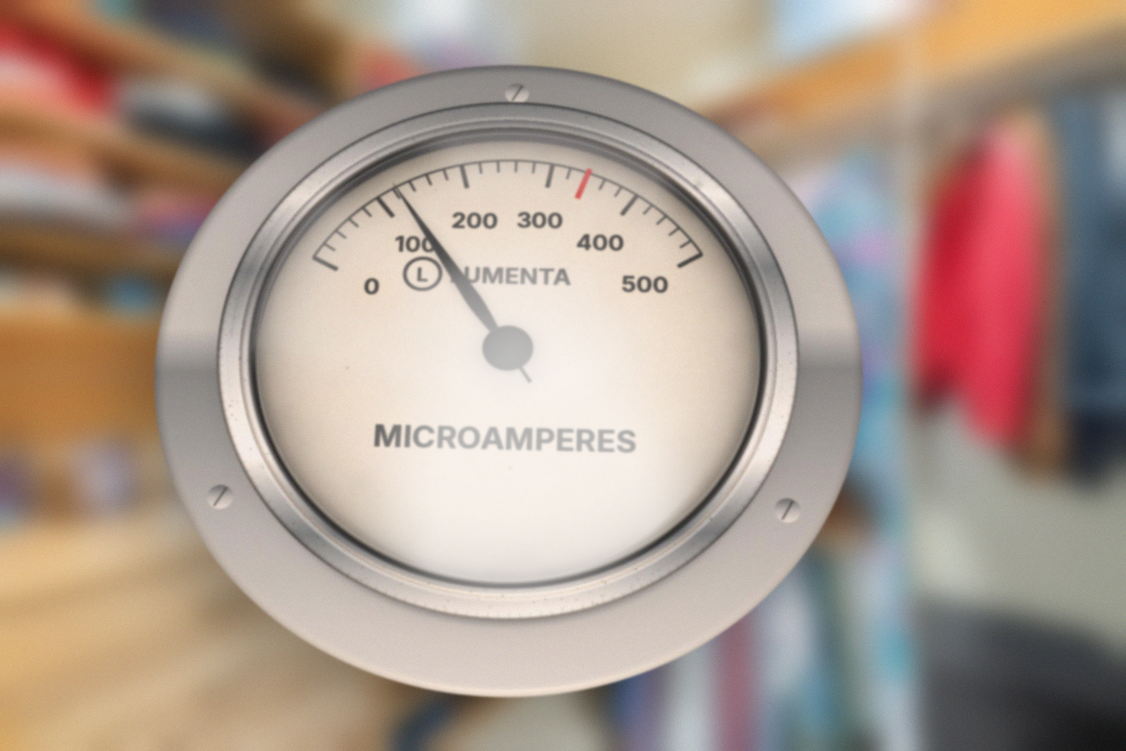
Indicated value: 120 µA
